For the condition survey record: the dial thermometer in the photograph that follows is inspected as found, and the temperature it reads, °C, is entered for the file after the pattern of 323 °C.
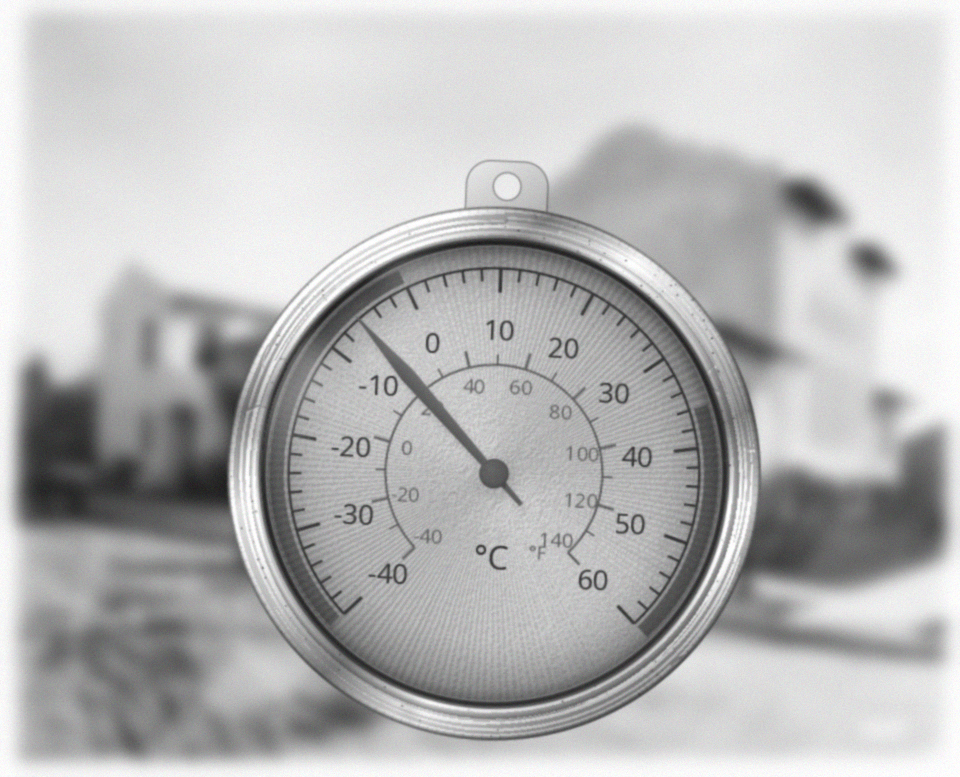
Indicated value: -6 °C
